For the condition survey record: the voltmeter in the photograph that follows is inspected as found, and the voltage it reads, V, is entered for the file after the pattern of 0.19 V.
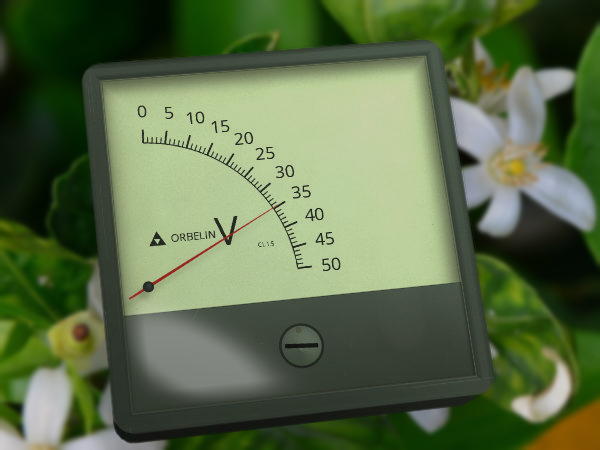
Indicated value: 35 V
